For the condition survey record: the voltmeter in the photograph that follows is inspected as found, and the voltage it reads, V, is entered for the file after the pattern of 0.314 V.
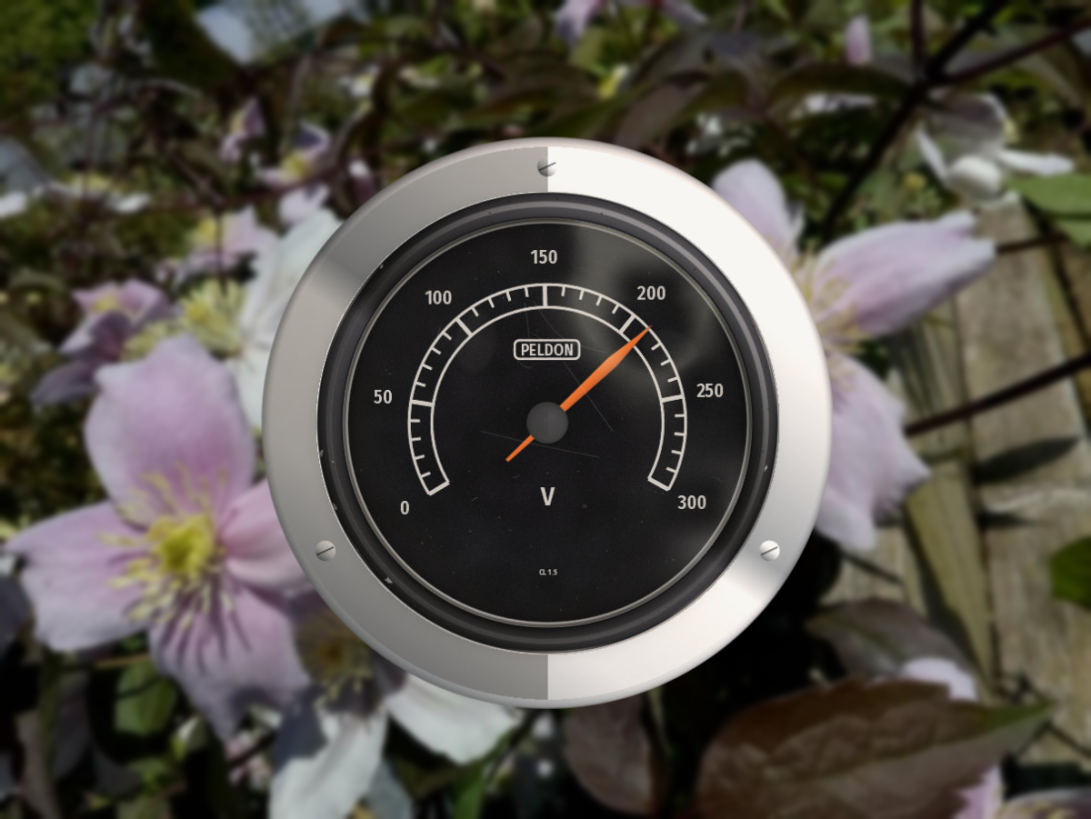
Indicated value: 210 V
